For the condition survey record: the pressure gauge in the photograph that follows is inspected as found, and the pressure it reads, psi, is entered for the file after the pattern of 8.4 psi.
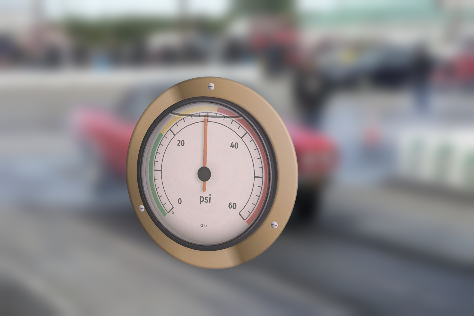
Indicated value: 30 psi
